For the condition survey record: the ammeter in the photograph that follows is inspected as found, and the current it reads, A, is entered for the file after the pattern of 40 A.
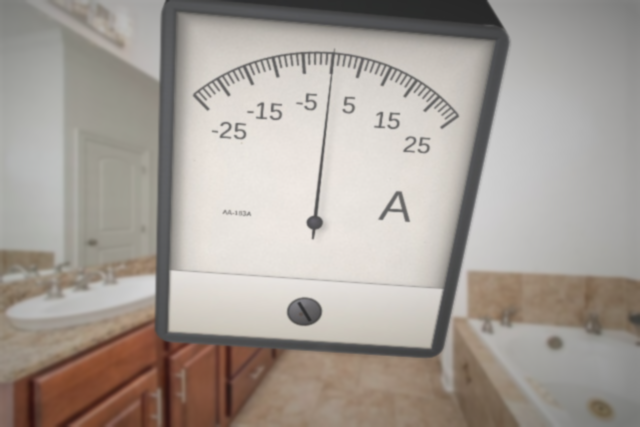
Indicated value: 0 A
